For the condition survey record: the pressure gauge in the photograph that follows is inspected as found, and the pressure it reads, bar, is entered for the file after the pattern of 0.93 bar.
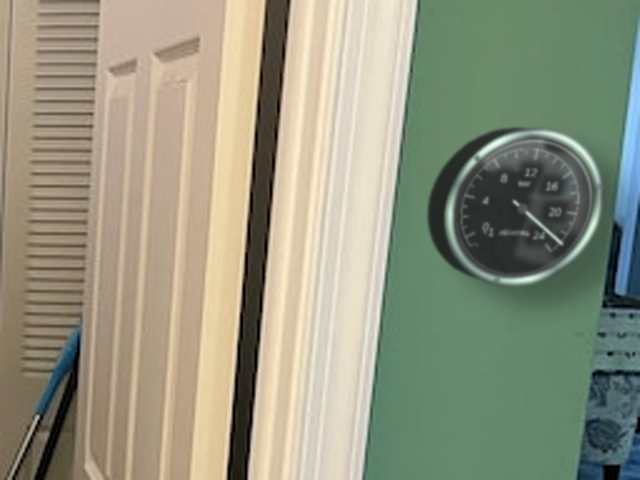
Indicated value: 23 bar
